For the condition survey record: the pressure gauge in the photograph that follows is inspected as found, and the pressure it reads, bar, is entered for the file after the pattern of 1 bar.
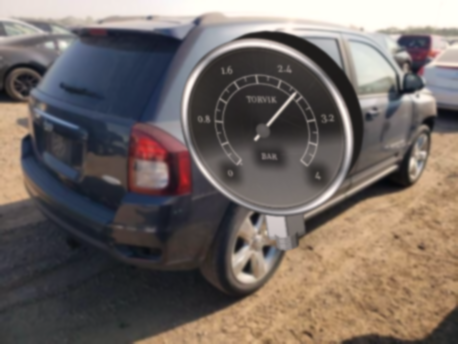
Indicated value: 2.7 bar
